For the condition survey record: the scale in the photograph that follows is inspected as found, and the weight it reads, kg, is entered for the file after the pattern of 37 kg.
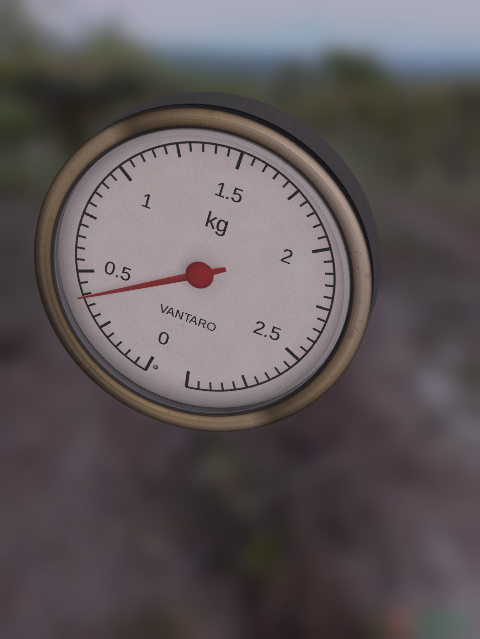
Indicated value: 0.4 kg
